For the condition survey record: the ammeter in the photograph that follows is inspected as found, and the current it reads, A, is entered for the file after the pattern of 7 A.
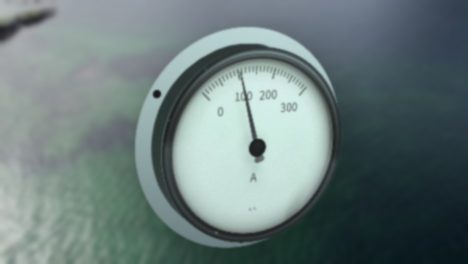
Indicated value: 100 A
